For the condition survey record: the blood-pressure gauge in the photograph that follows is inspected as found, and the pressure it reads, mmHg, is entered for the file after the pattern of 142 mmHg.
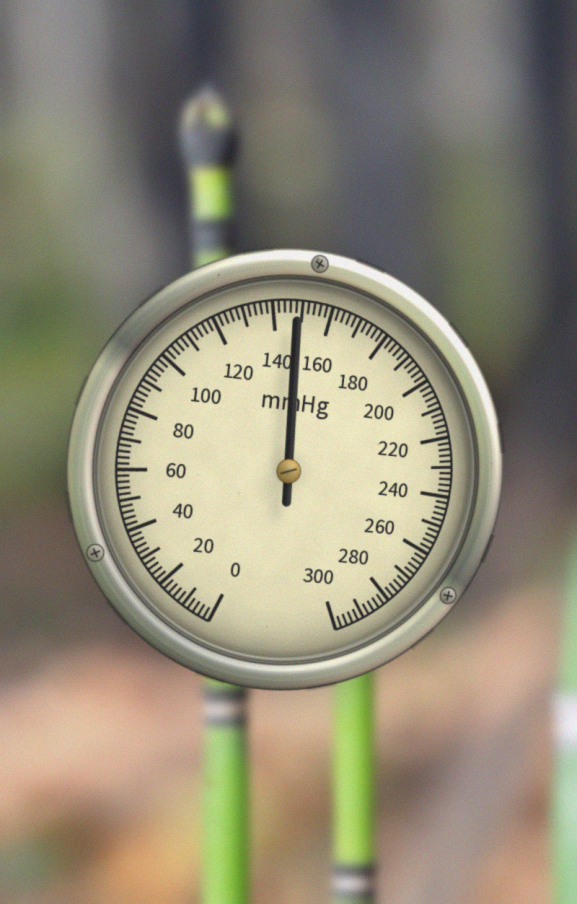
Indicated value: 148 mmHg
